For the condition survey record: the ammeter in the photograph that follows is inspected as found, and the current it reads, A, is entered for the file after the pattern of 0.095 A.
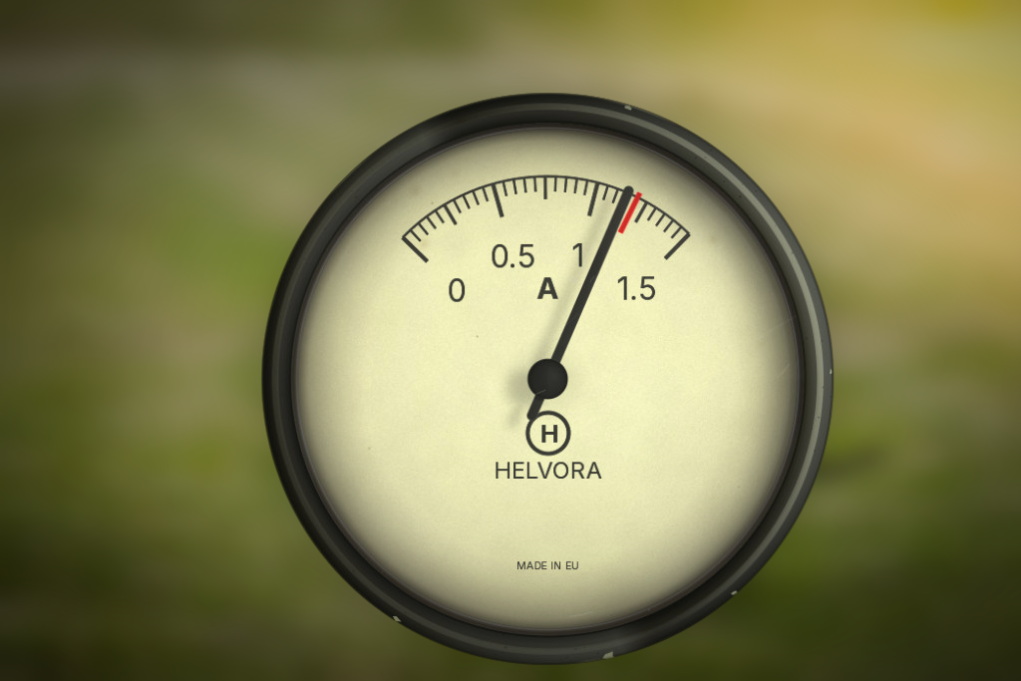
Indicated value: 1.15 A
